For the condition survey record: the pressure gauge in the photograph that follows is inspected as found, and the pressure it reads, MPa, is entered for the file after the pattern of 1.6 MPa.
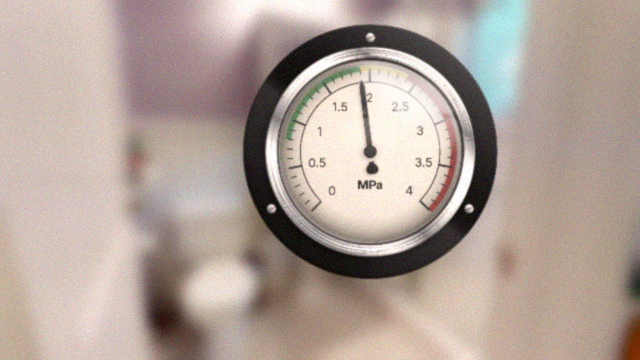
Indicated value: 1.9 MPa
